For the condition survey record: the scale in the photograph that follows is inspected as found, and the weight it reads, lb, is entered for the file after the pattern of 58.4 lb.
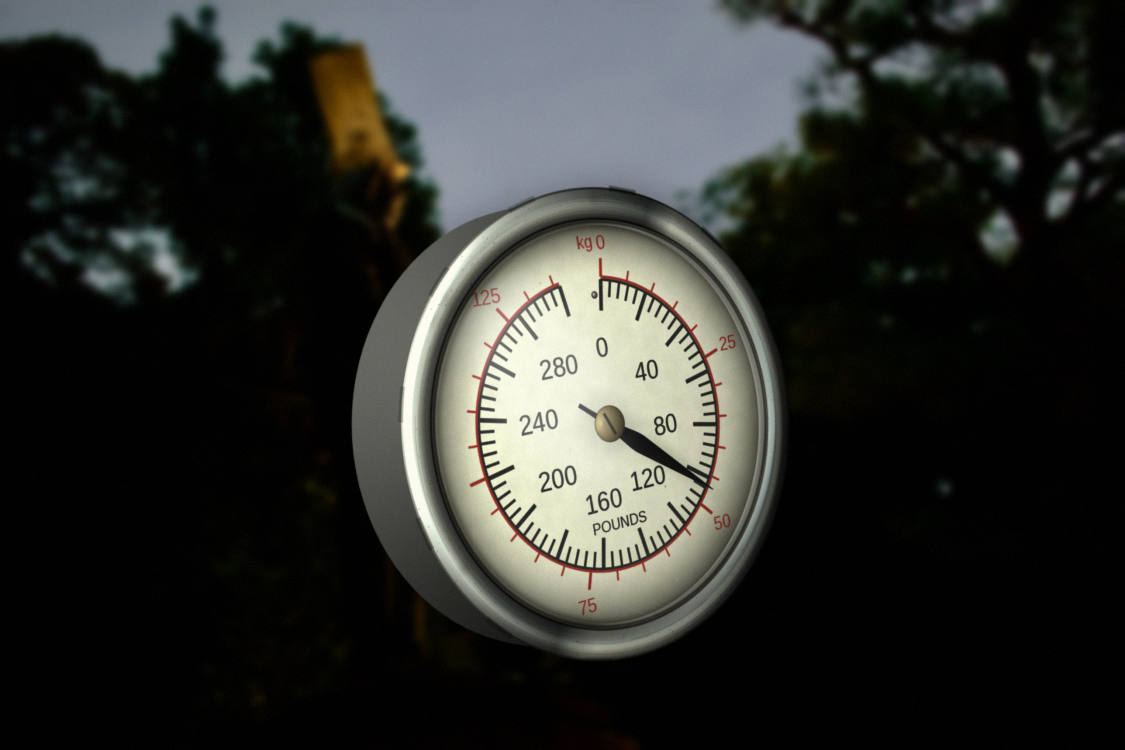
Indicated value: 104 lb
